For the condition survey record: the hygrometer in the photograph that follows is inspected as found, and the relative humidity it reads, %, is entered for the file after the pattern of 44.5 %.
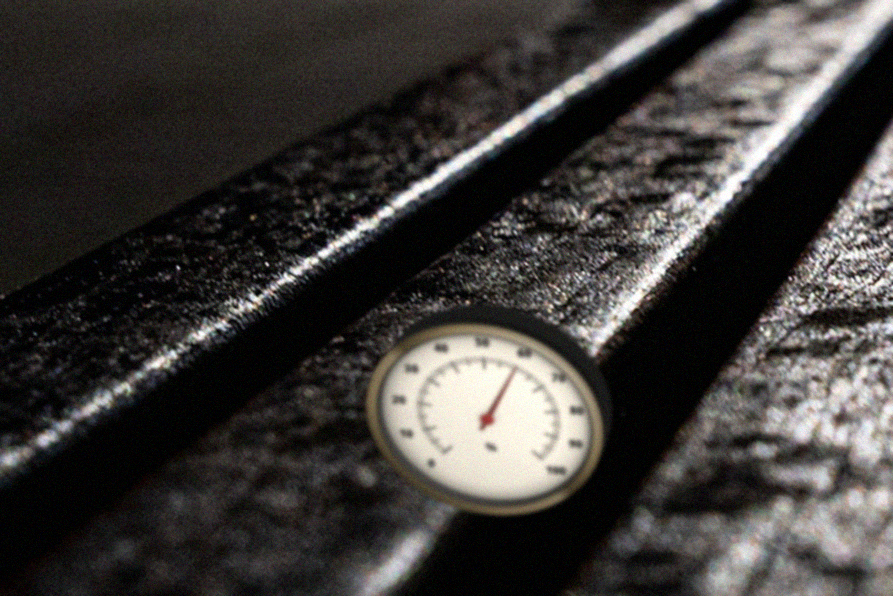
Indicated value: 60 %
